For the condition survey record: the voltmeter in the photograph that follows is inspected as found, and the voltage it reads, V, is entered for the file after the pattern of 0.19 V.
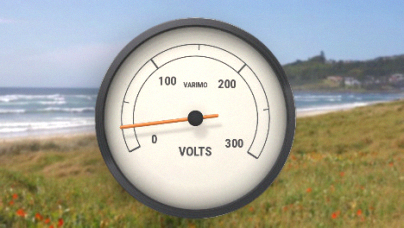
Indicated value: 25 V
